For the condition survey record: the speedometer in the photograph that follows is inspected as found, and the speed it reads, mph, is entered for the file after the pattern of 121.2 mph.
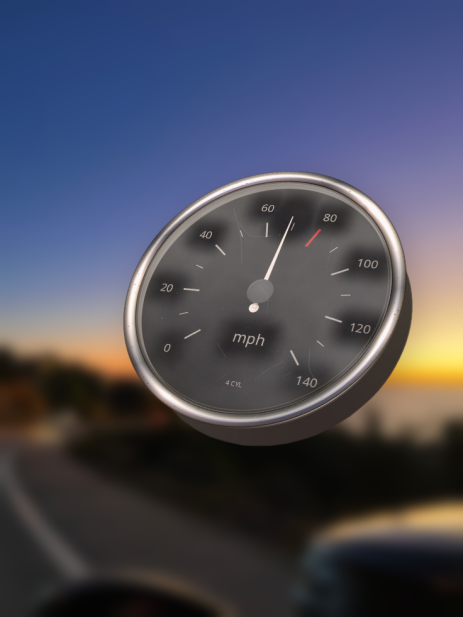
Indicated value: 70 mph
